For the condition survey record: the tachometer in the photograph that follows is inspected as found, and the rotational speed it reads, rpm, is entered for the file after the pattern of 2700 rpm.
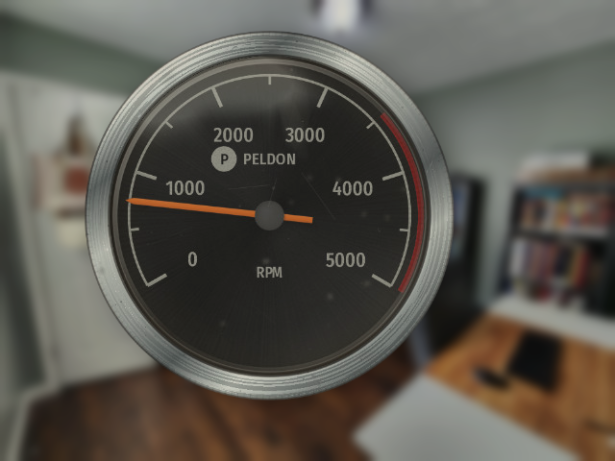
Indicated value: 750 rpm
